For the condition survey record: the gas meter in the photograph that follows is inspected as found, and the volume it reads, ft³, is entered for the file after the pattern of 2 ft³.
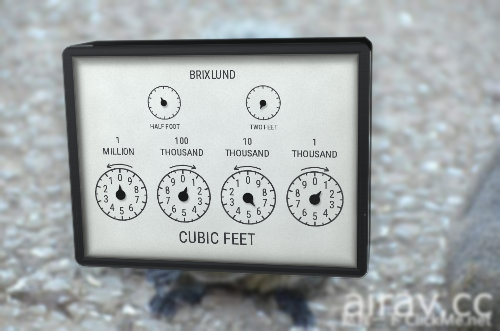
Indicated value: 6100 ft³
